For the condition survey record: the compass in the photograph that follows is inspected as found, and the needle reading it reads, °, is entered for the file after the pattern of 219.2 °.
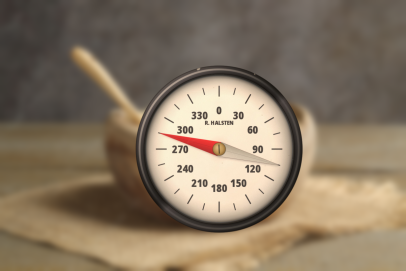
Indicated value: 285 °
